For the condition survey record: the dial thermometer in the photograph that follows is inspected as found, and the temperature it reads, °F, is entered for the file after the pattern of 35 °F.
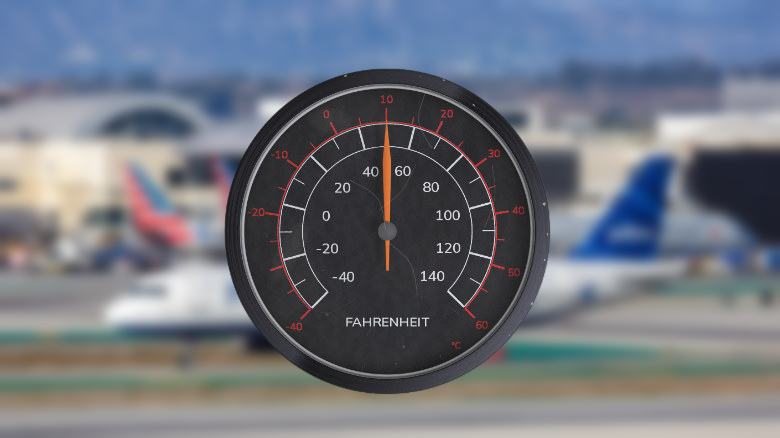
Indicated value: 50 °F
